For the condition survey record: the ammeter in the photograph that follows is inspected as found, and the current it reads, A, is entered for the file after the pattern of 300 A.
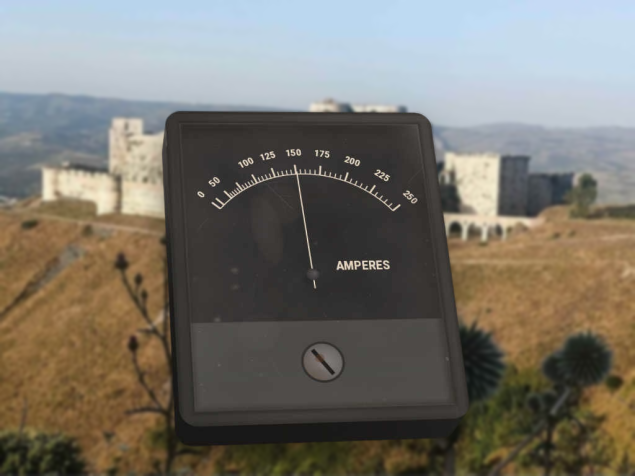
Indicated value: 150 A
